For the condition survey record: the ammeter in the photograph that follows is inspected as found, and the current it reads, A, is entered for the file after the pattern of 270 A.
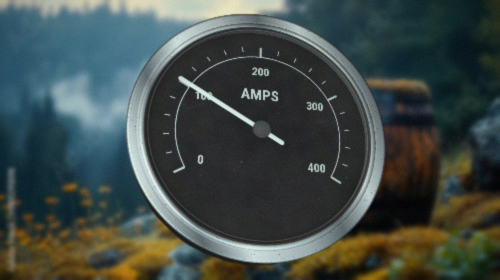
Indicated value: 100 A
